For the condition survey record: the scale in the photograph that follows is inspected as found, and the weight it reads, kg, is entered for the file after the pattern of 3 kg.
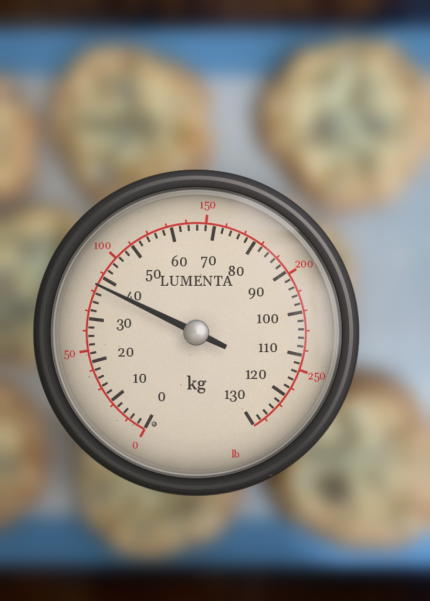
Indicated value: 38 kg
